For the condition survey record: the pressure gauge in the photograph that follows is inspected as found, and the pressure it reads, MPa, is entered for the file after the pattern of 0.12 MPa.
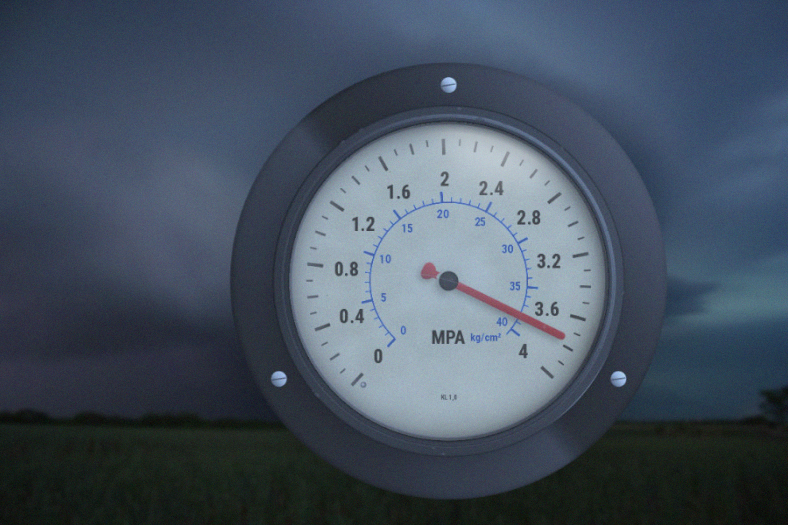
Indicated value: 3.75 MPa
